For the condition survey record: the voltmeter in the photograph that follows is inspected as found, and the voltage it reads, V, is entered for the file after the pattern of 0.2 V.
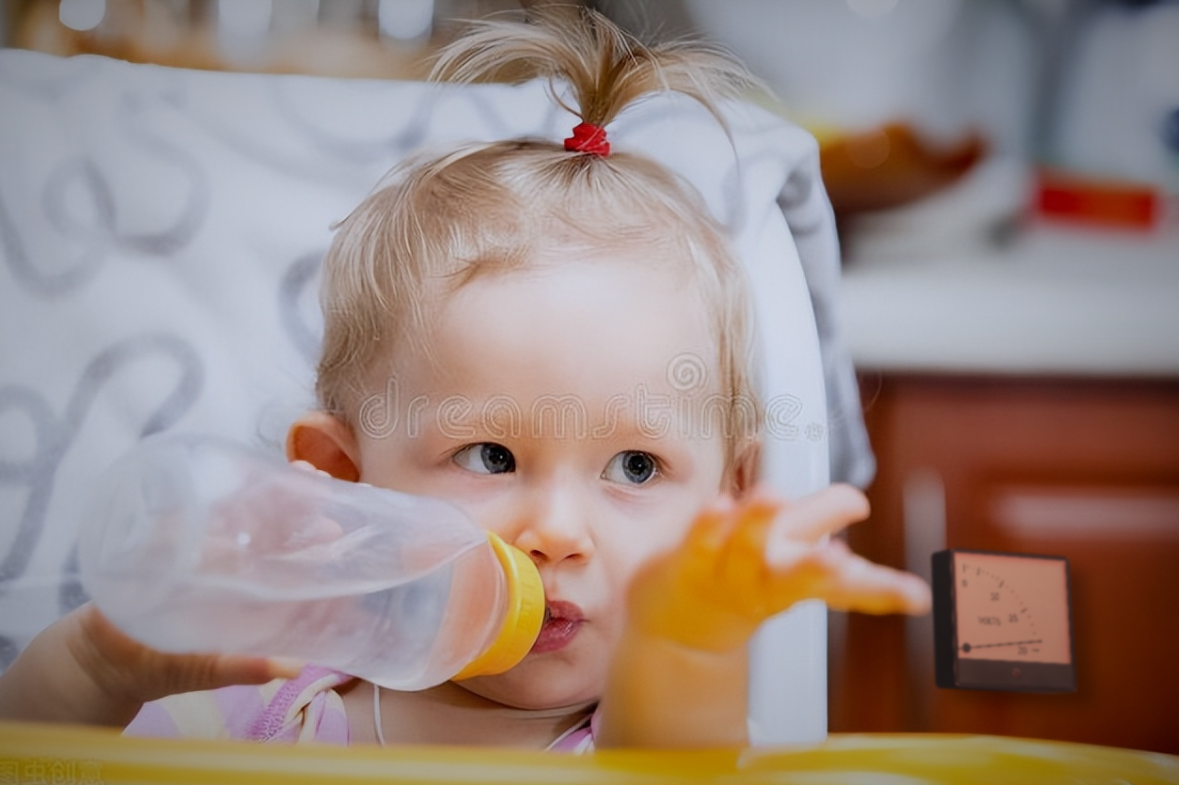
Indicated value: 19 V
